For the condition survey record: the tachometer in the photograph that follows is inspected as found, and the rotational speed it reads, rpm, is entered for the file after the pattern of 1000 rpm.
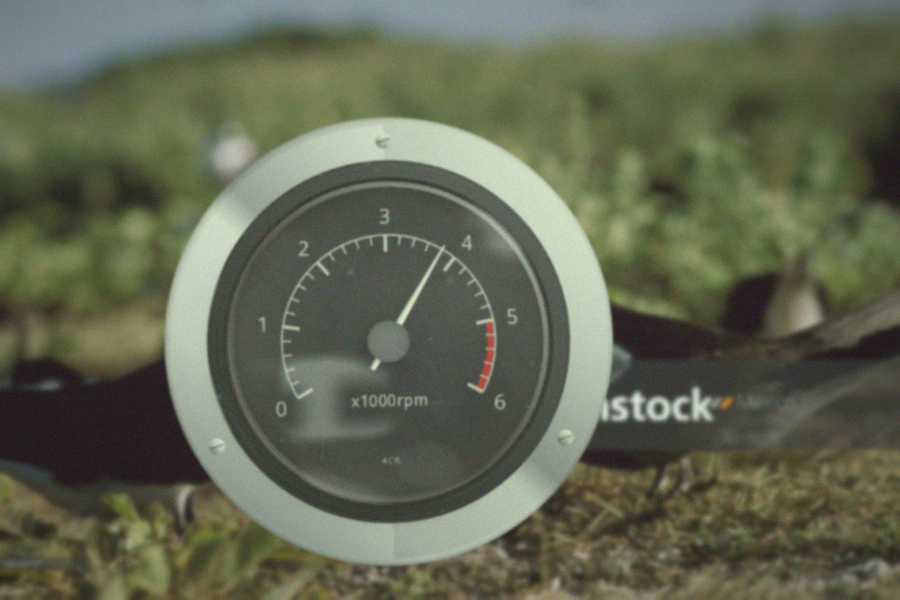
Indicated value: 3800 rpm
